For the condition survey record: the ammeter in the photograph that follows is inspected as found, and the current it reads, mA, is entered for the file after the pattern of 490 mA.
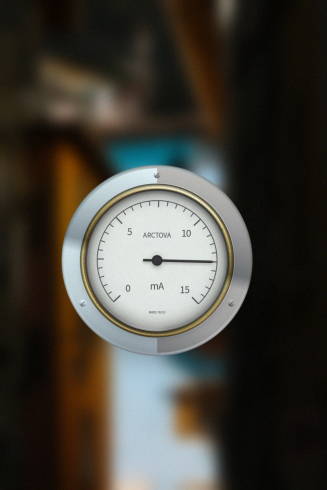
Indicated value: 12.5 mA
